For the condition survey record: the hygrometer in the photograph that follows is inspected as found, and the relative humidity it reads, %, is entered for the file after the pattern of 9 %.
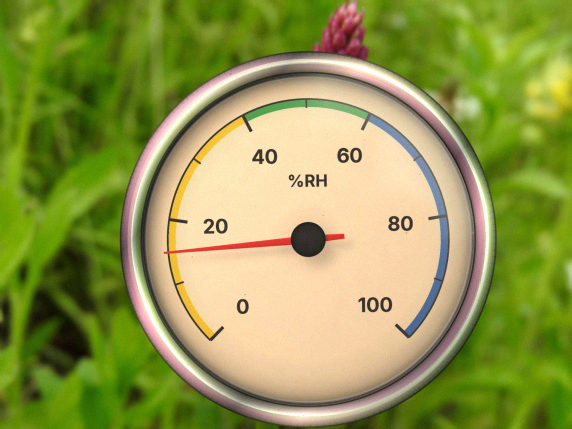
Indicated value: 15 %
